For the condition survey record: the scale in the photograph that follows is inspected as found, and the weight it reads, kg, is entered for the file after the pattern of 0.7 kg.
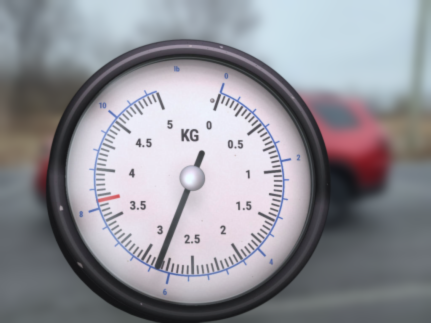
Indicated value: 2.85 kg
